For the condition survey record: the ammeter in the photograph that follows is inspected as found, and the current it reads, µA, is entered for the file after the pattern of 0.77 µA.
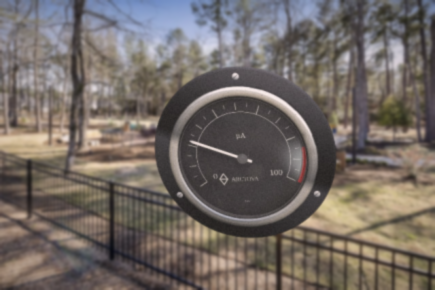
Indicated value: 22.5 µA
